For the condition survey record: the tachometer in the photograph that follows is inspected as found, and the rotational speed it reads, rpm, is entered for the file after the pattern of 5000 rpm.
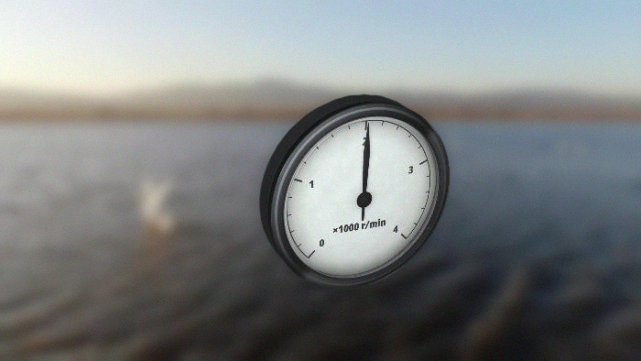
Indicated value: 2000 rpm
